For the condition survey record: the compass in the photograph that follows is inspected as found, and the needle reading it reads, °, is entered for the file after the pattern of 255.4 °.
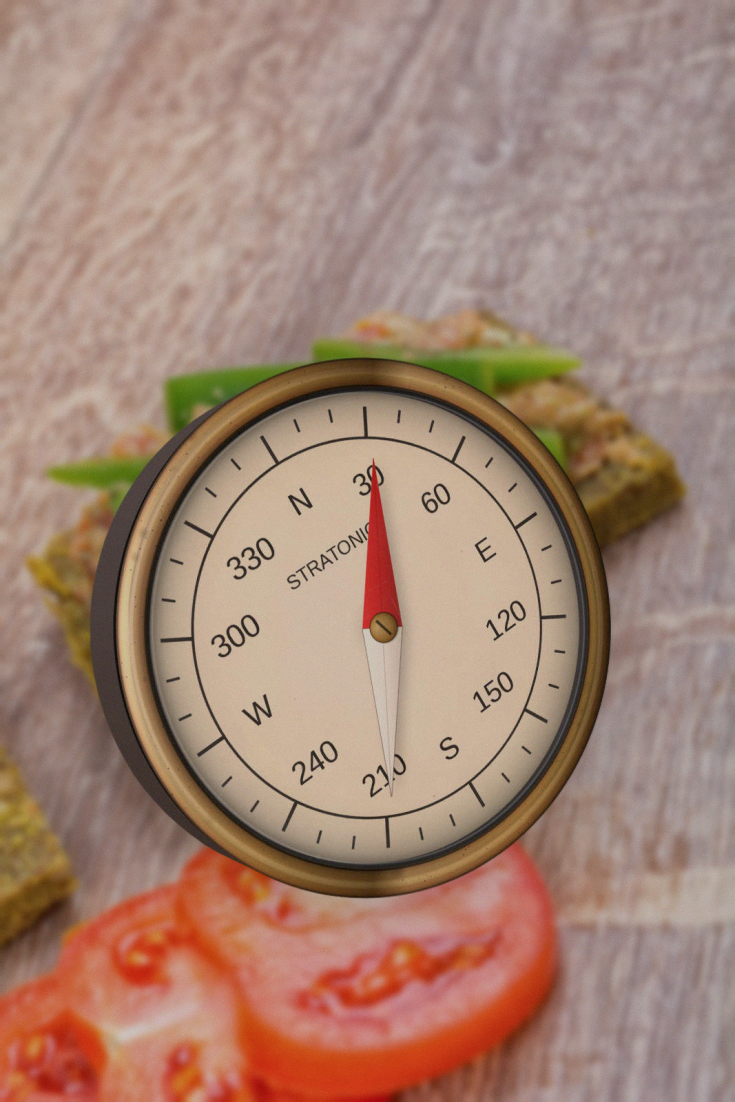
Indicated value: 30 °
